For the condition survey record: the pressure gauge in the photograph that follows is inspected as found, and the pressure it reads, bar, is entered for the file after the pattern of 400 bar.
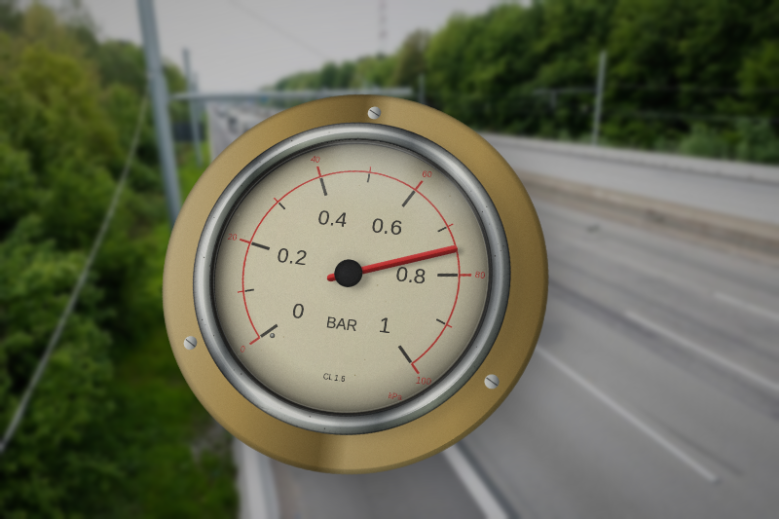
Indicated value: 0.75 bar
